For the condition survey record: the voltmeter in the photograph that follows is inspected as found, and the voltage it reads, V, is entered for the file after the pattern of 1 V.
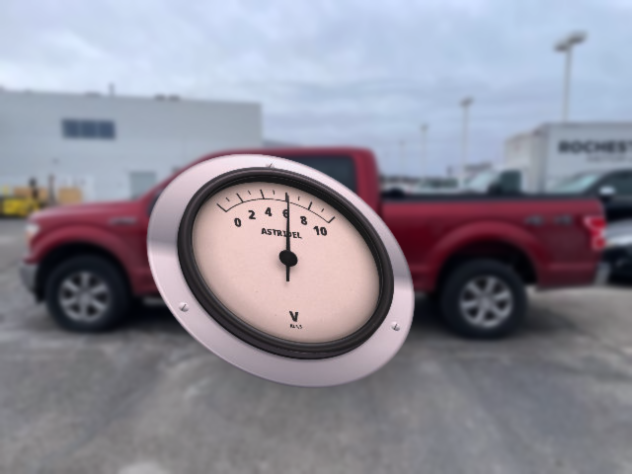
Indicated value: 6 V
